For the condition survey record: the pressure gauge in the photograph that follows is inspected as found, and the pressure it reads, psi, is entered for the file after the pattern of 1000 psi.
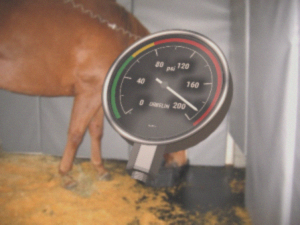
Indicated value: 190 psi
